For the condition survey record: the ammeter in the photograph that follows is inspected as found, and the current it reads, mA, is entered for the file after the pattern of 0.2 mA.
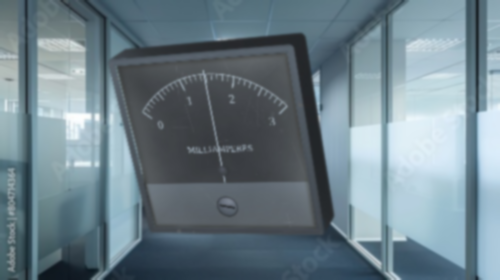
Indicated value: 1.5 mA
